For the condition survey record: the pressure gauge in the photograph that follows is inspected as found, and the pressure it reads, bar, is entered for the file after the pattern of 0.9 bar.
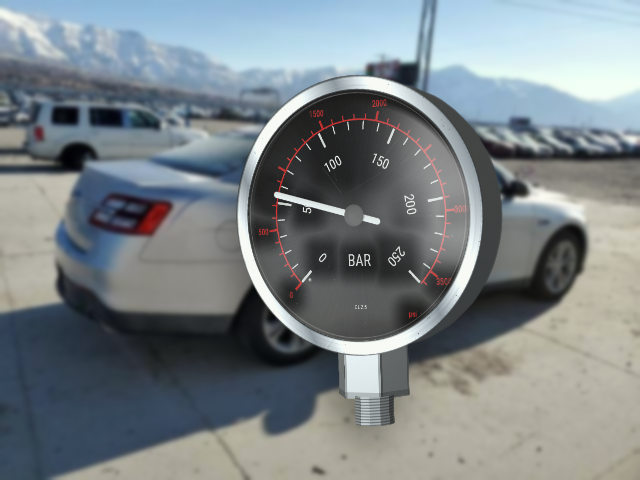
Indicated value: 55 bar
